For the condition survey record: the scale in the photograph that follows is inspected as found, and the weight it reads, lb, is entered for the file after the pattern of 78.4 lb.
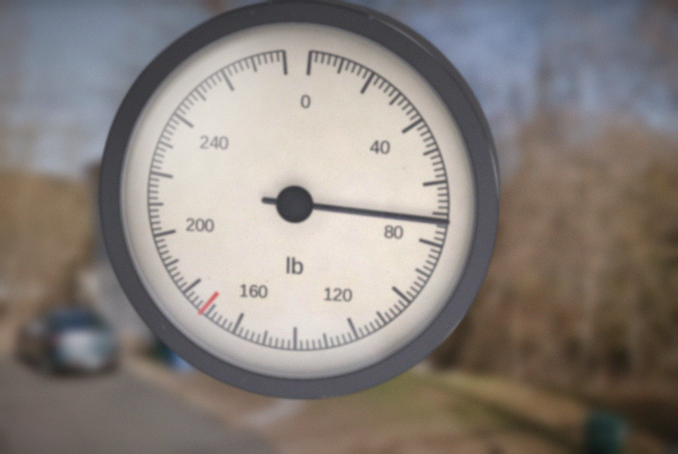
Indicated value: 72 lb
